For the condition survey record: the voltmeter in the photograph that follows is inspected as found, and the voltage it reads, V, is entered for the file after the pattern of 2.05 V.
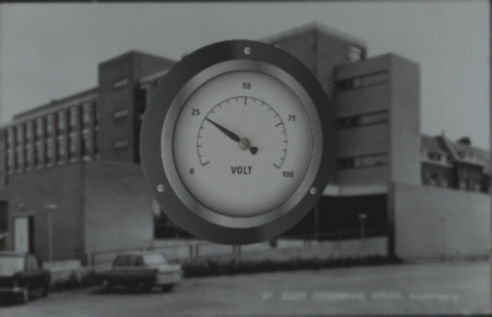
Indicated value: 25 V
